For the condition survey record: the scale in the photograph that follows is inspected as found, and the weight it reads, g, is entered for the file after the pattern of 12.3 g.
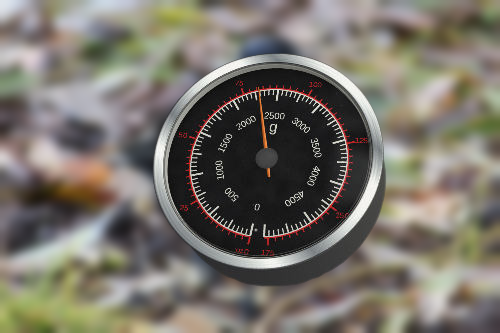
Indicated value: 2300 g
